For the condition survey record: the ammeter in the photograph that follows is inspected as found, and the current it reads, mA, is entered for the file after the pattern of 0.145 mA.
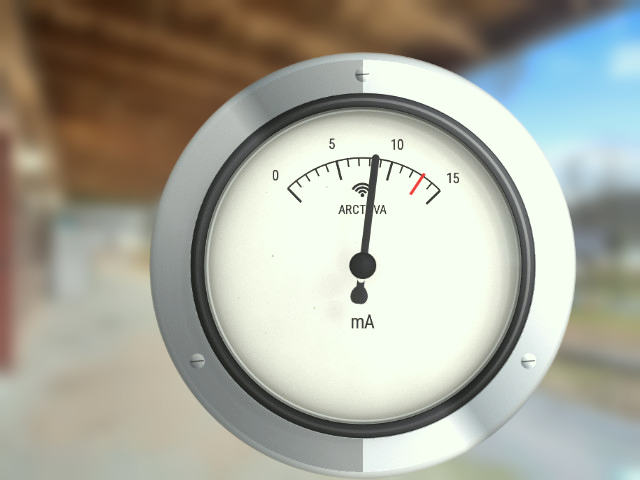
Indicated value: 8.5 mA
